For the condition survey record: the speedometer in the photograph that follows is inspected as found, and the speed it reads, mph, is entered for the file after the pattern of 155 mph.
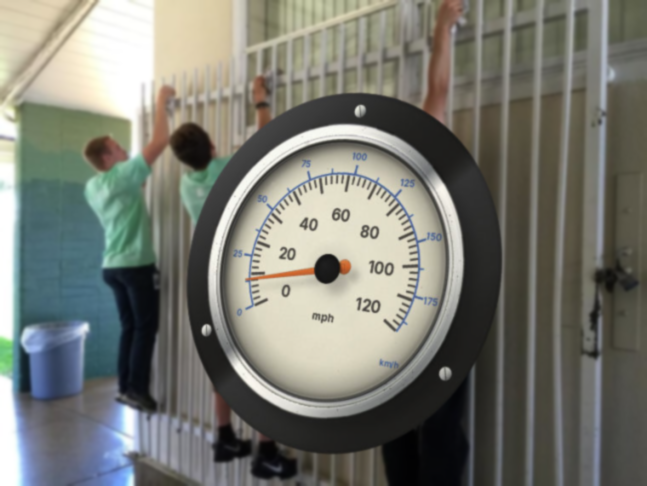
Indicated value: 8 mph
